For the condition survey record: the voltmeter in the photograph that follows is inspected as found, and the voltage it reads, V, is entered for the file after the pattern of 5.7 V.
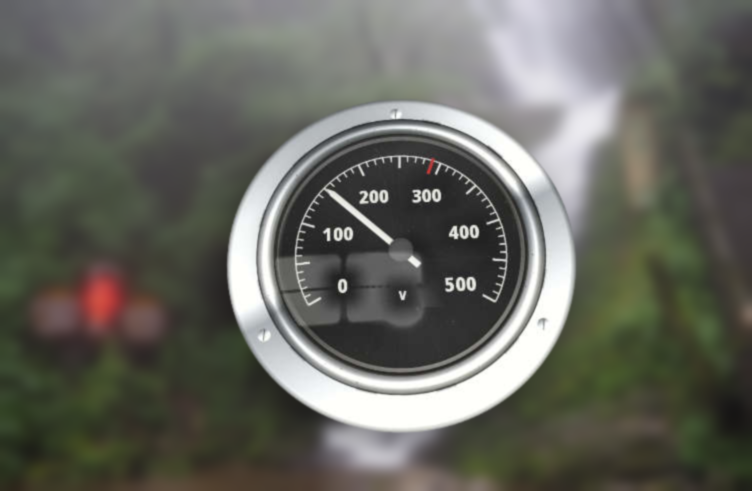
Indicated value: 150 V
